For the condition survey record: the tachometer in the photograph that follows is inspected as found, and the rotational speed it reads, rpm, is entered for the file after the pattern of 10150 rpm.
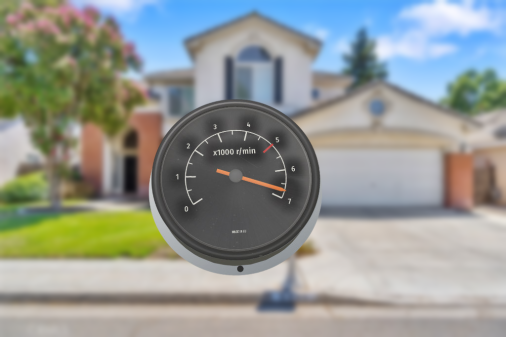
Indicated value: 6750 rpm
